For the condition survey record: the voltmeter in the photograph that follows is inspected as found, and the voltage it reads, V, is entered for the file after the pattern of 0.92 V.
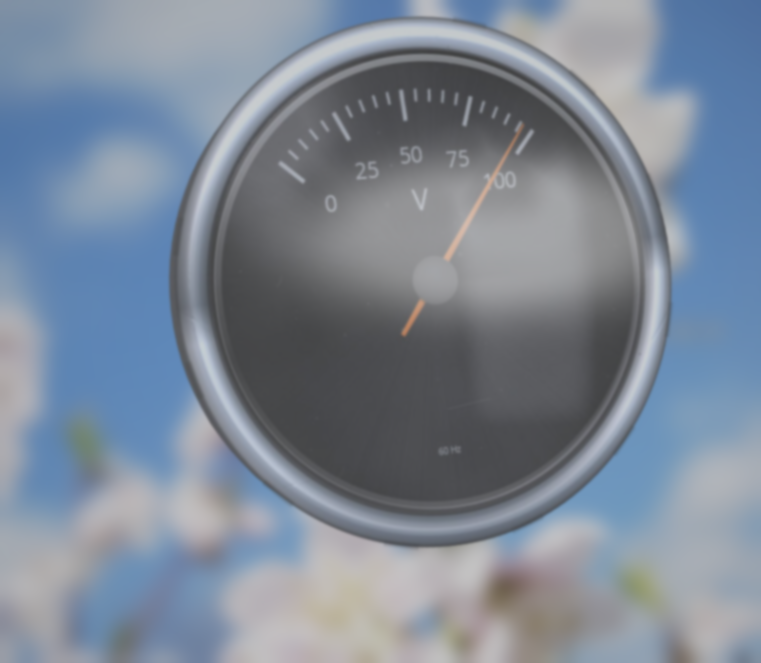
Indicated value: 95 V
